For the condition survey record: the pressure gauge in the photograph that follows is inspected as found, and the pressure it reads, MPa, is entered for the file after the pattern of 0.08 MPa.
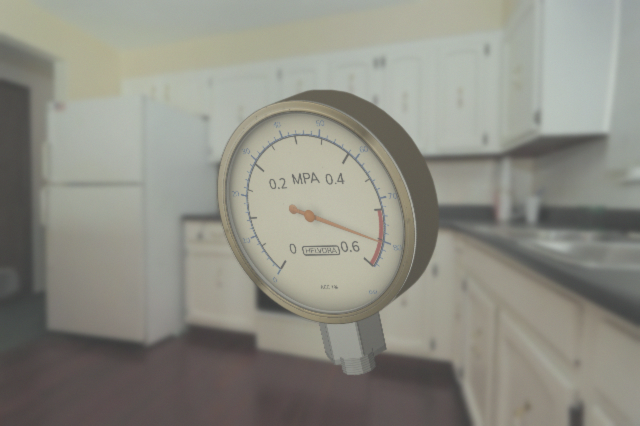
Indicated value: 0.55 MPa
